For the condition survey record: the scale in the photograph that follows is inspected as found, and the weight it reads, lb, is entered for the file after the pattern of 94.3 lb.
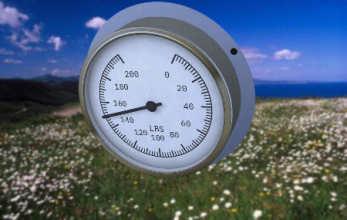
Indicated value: 150 lb
